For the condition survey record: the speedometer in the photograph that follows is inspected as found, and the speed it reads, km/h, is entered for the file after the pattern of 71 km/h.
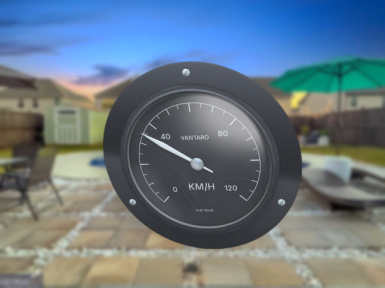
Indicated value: 35 km/h
